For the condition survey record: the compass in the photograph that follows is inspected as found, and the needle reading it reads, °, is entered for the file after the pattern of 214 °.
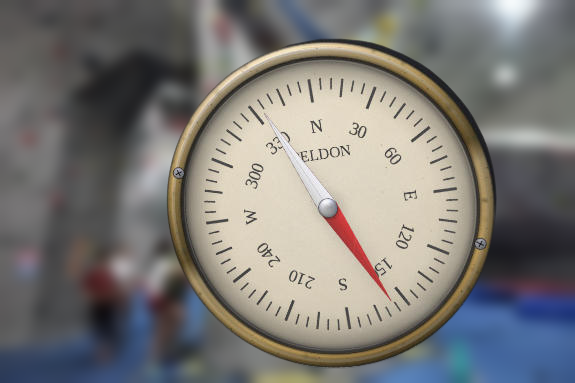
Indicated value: 155 °
